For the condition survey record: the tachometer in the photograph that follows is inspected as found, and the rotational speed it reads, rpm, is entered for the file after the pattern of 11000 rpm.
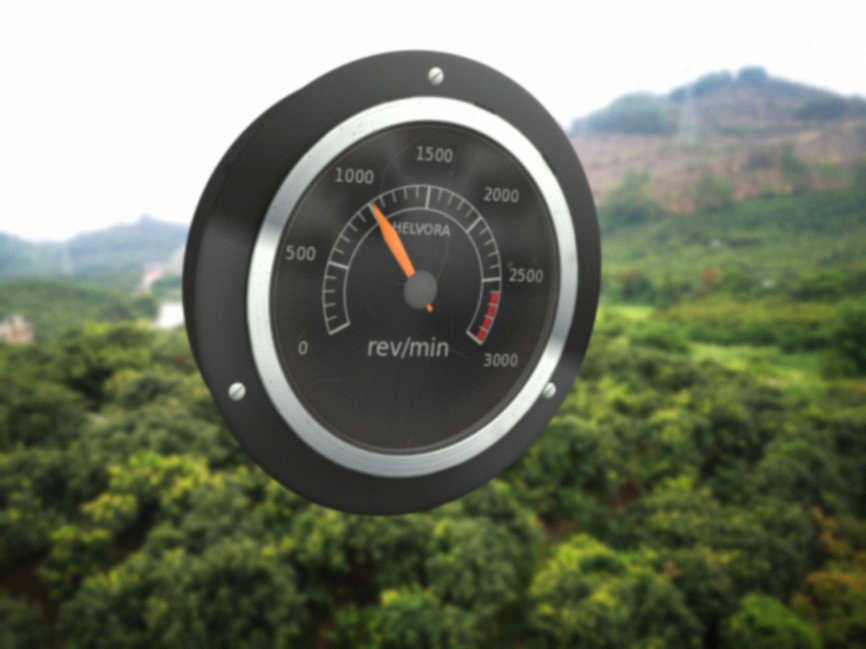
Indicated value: 1000 rpm
